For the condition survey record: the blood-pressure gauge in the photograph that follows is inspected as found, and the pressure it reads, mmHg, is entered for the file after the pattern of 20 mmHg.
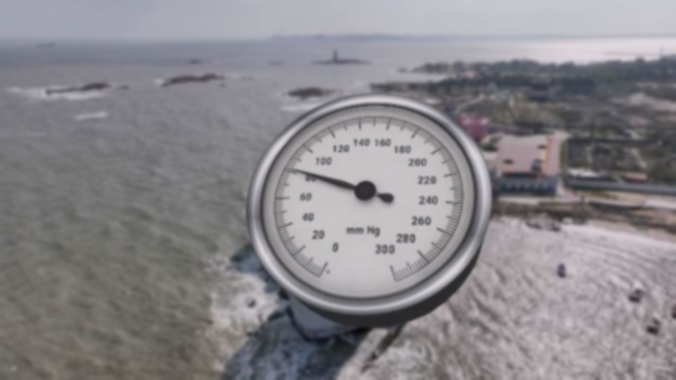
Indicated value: 80 mmHg
